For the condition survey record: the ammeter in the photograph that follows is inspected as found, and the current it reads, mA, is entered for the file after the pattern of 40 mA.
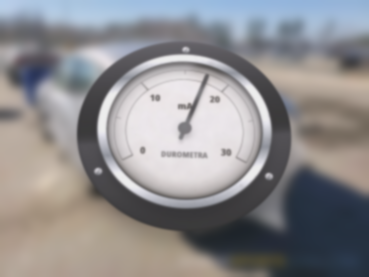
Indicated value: 17.5 mA
